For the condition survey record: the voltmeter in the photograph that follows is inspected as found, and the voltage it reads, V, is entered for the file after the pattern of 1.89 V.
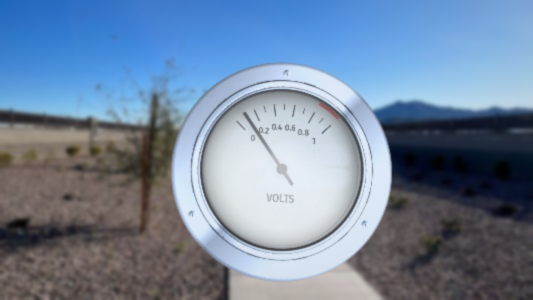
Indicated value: 0.1 V
